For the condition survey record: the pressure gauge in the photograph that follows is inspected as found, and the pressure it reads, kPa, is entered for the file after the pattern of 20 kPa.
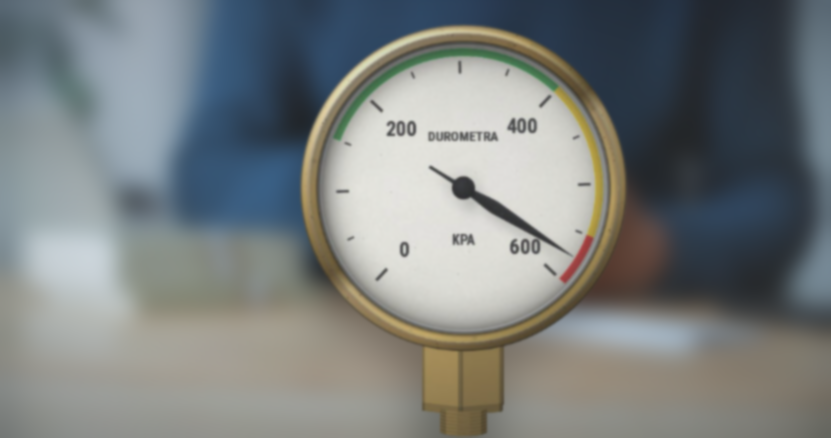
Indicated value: 575 kPa
